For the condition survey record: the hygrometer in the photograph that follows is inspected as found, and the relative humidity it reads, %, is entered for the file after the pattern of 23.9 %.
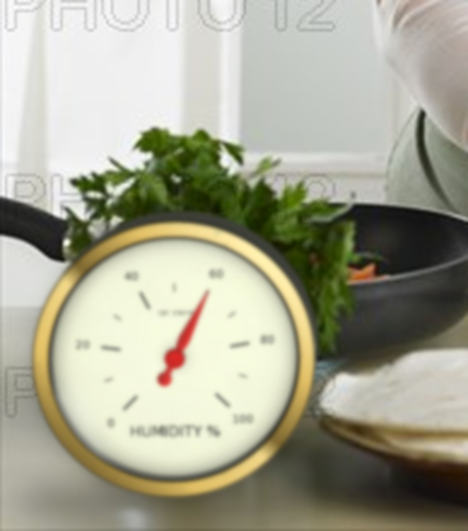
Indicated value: 60 %
